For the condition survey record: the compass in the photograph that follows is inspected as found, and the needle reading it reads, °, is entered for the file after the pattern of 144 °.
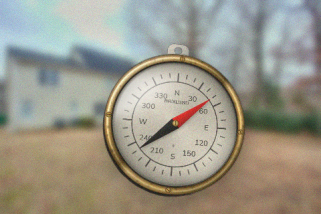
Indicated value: 50 °
